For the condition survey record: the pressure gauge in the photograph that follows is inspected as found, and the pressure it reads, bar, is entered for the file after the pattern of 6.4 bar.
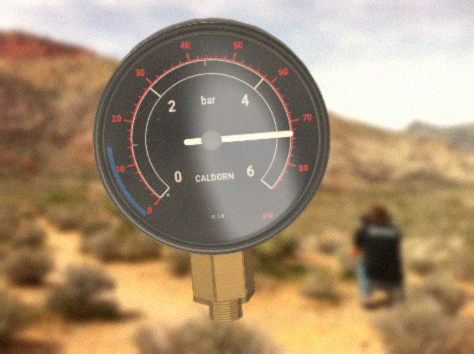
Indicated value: 5 bar
